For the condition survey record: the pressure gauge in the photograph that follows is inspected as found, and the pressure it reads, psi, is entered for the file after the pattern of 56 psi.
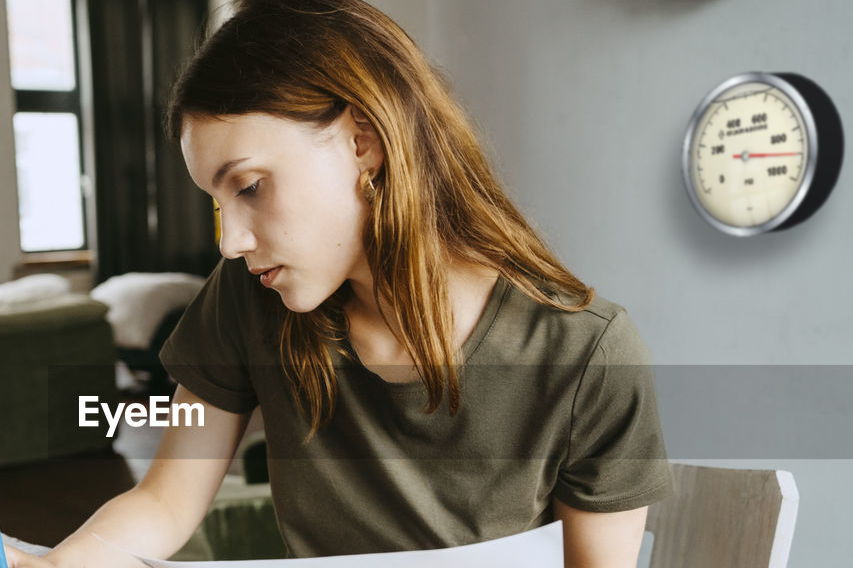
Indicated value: 900 psi
